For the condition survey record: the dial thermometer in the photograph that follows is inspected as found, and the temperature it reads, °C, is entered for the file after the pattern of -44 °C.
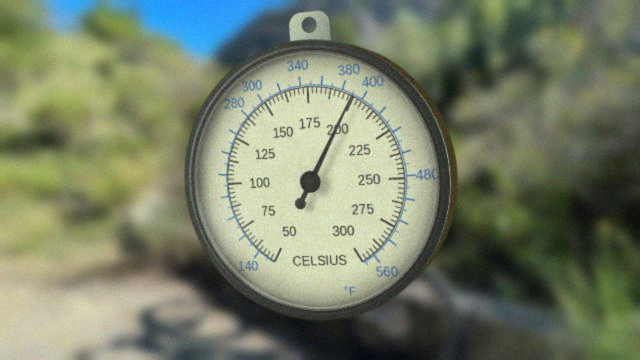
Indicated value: 200 °C
